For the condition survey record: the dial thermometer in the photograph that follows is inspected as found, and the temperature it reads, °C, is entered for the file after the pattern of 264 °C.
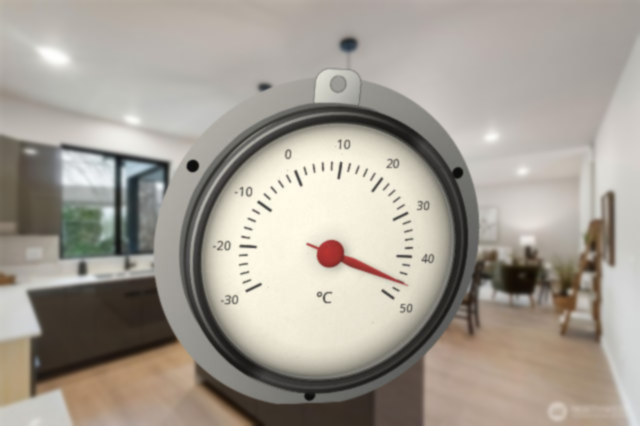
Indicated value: 46 °C
